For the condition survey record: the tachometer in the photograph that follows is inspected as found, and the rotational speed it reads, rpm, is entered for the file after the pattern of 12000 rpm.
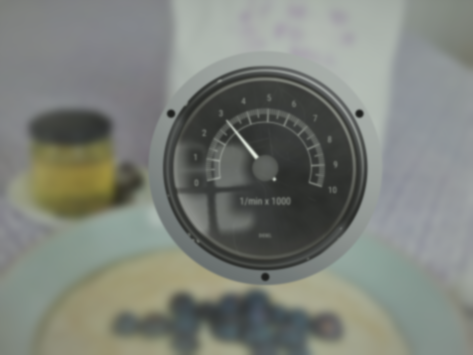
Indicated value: 3000 rpm
